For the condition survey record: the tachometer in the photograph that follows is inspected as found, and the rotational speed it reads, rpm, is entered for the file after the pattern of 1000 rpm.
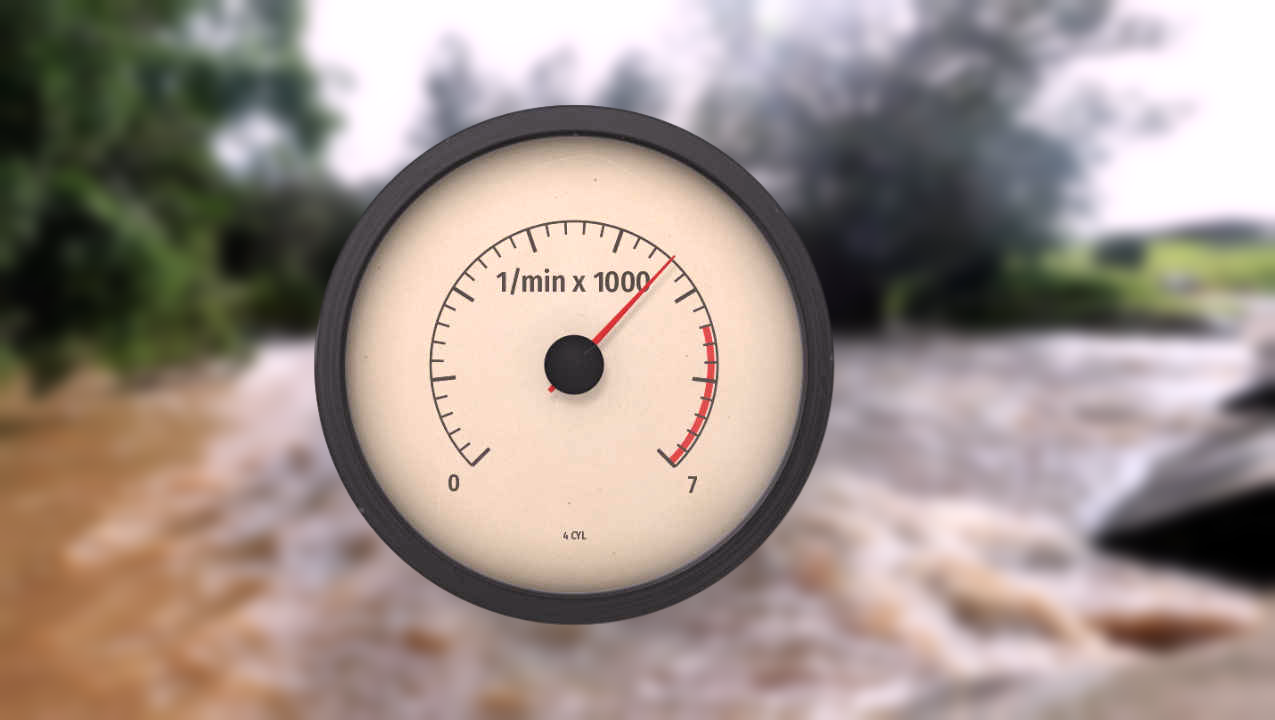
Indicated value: 4600 rpm
